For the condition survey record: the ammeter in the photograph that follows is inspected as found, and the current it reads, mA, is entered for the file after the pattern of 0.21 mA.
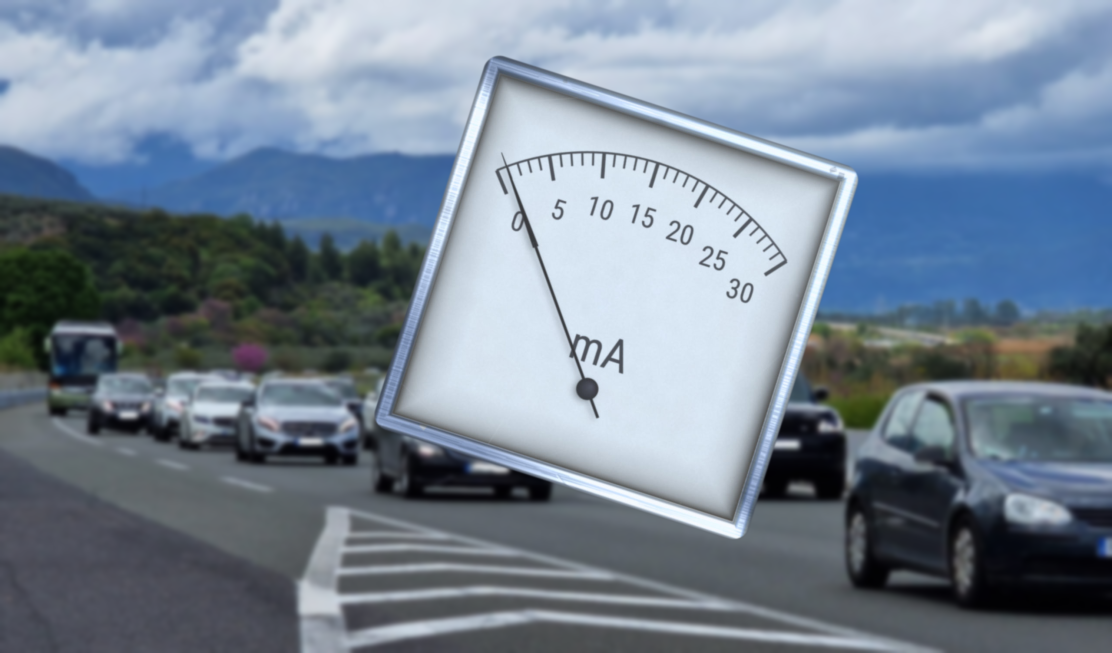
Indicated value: 1 mA
